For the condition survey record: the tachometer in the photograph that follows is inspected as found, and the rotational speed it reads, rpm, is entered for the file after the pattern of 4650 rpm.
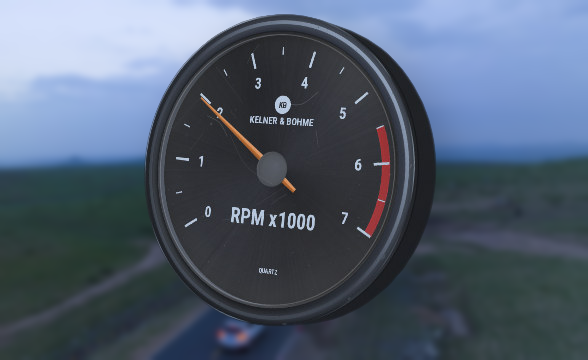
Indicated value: 2000 rpm
